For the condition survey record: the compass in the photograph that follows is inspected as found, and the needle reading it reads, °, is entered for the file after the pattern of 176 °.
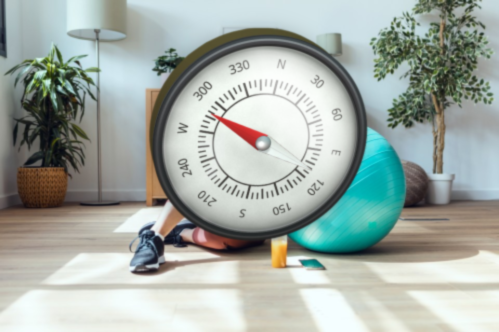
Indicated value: 290 °
